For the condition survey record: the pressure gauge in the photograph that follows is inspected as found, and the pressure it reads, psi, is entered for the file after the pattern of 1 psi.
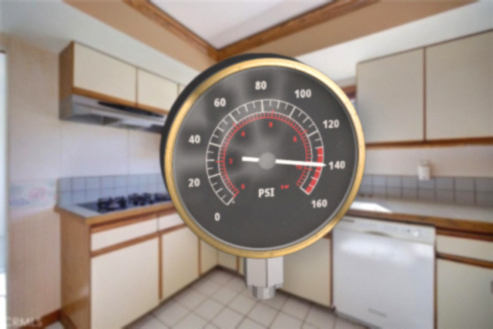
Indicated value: 140 psi
